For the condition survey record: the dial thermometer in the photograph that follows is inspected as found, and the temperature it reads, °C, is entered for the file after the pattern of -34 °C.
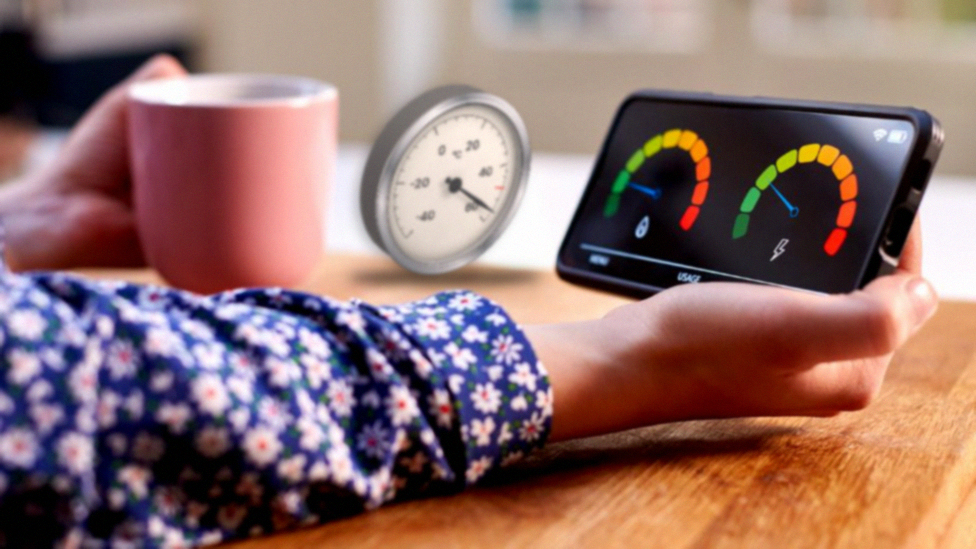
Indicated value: 56 °C
